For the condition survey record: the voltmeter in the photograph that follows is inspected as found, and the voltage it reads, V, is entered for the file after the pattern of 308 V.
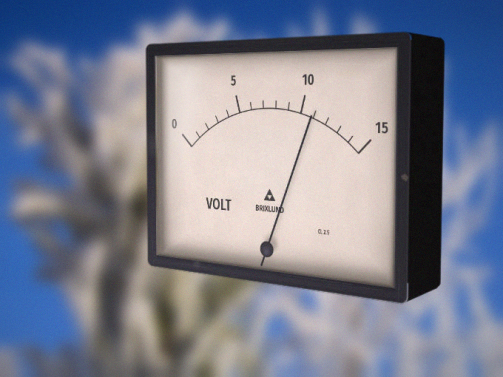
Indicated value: 11 V
